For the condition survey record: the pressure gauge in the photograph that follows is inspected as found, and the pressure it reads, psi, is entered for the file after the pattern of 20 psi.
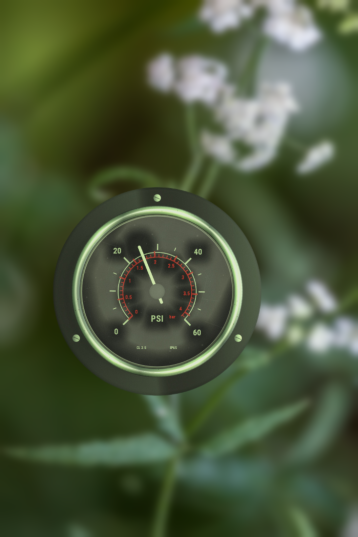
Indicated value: 25 psi
